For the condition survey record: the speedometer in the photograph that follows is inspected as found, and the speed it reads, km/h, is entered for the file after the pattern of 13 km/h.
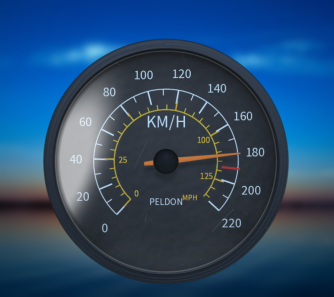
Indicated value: 180 km/h
